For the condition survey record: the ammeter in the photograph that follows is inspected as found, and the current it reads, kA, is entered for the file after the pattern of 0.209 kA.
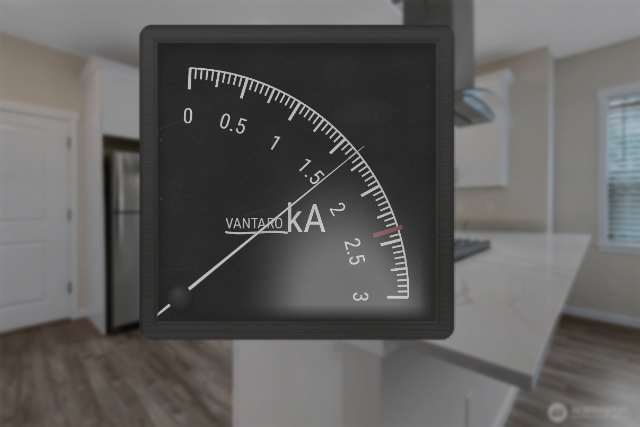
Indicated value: 1.65 kA
